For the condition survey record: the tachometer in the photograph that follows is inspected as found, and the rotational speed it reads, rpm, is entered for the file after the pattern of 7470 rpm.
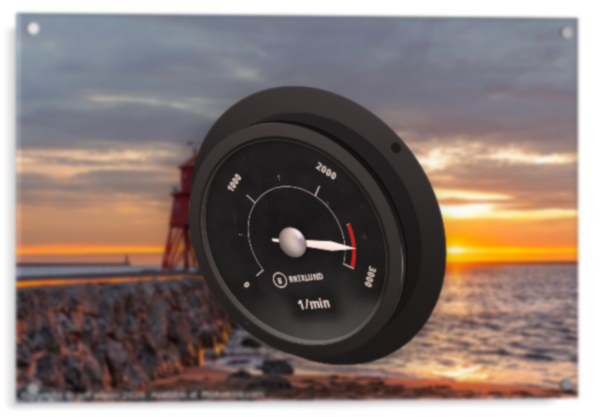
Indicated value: 2750 rpm
